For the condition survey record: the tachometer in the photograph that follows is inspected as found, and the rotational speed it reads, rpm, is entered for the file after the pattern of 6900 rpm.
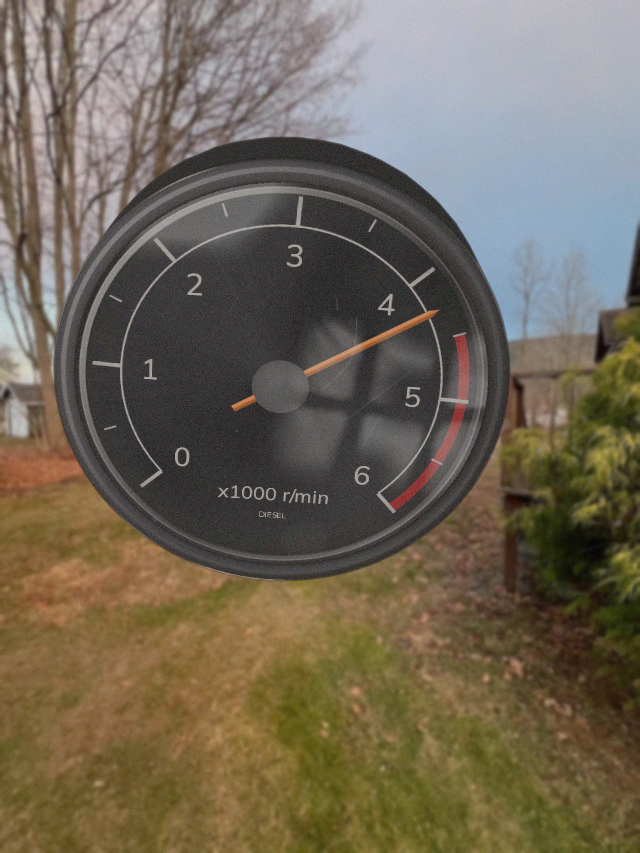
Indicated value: 4250 rpm
